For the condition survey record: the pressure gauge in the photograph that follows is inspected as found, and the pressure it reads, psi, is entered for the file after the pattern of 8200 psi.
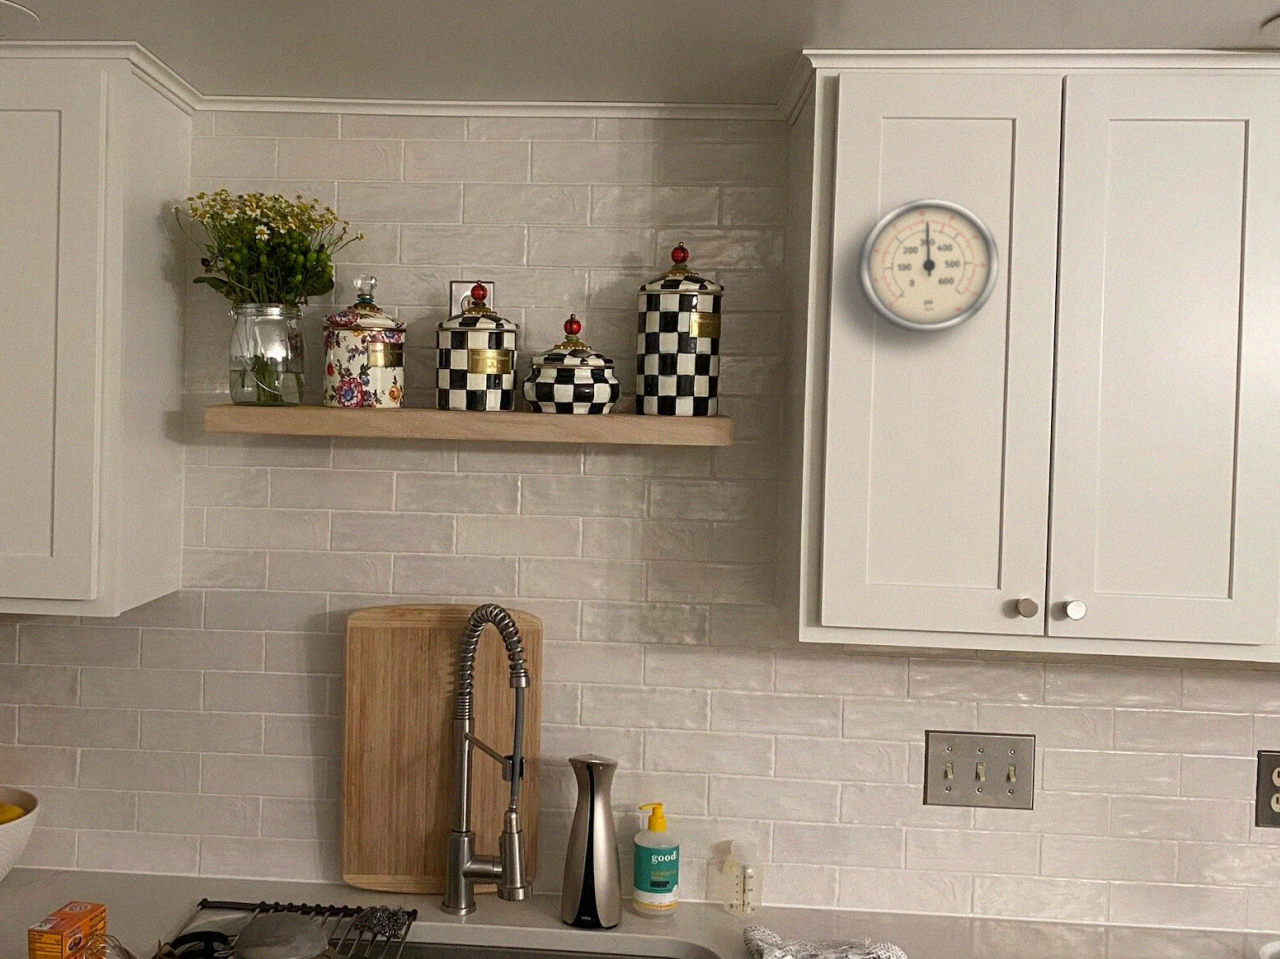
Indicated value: 300 psi
